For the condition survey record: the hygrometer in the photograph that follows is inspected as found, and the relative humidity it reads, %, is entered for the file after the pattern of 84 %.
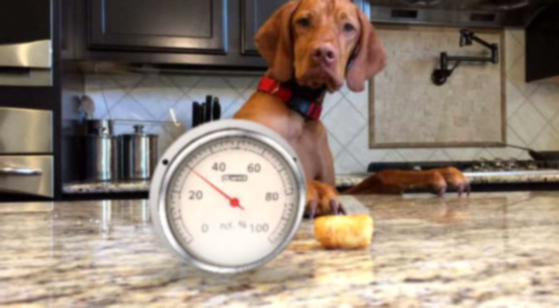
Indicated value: 30 %
